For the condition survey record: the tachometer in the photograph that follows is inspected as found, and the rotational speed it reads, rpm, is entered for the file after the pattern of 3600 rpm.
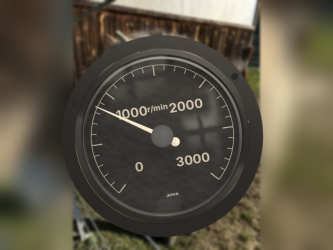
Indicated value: 850 rpm
